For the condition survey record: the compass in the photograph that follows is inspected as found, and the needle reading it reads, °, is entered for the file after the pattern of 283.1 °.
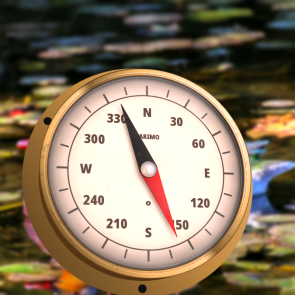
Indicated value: 157.5 °
